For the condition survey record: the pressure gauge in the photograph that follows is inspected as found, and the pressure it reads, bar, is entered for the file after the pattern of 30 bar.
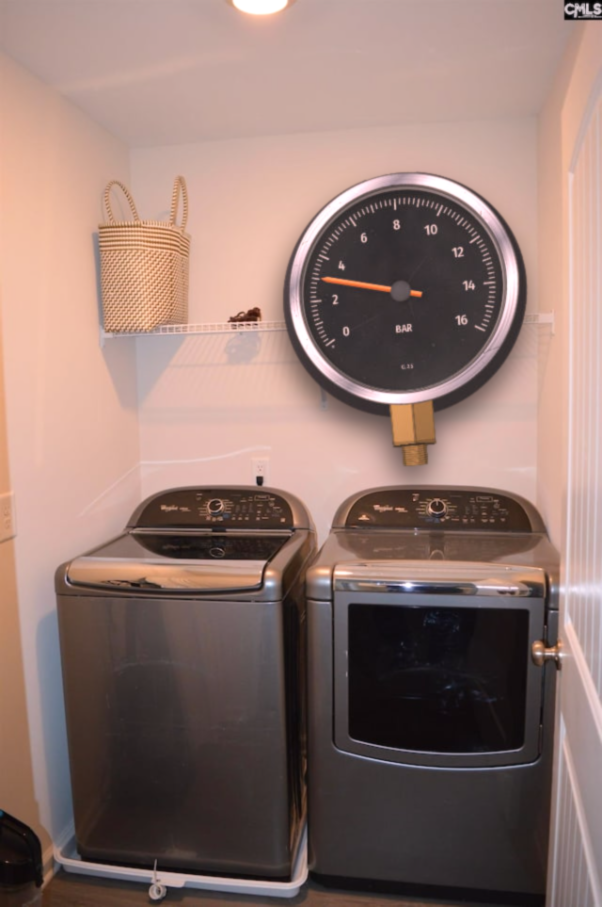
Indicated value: 3 bar
